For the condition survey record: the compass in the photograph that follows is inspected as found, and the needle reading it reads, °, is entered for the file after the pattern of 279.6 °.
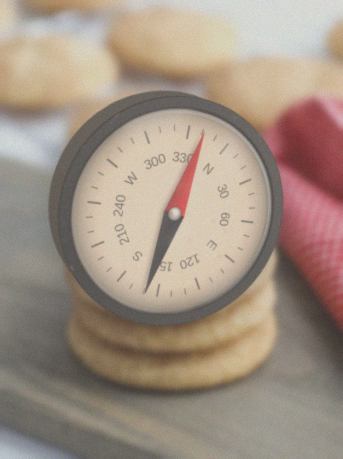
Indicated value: 340 °
